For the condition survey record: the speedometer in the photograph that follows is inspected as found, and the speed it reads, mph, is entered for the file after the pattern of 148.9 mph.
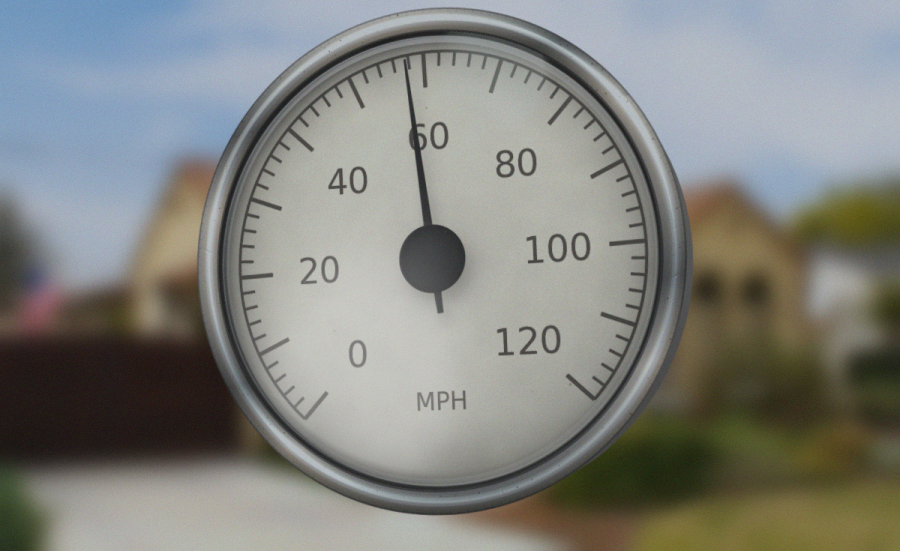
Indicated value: 58 mph
